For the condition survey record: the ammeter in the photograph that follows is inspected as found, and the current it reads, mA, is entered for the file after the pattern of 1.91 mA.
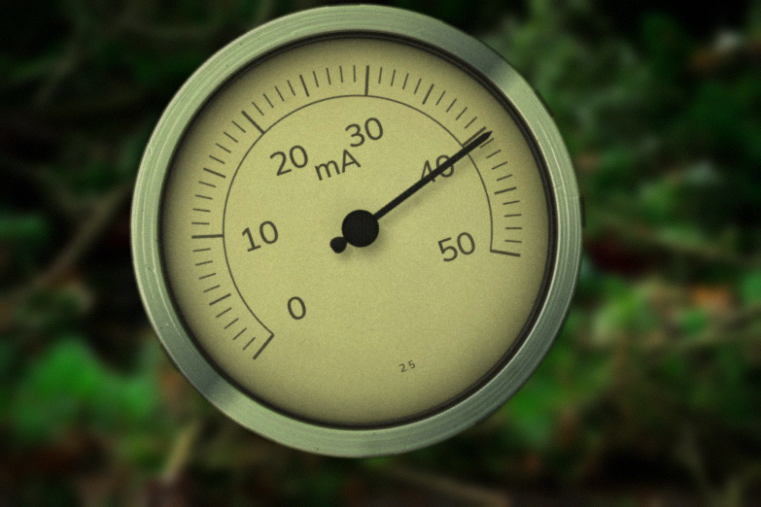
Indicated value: 40.5 mA
